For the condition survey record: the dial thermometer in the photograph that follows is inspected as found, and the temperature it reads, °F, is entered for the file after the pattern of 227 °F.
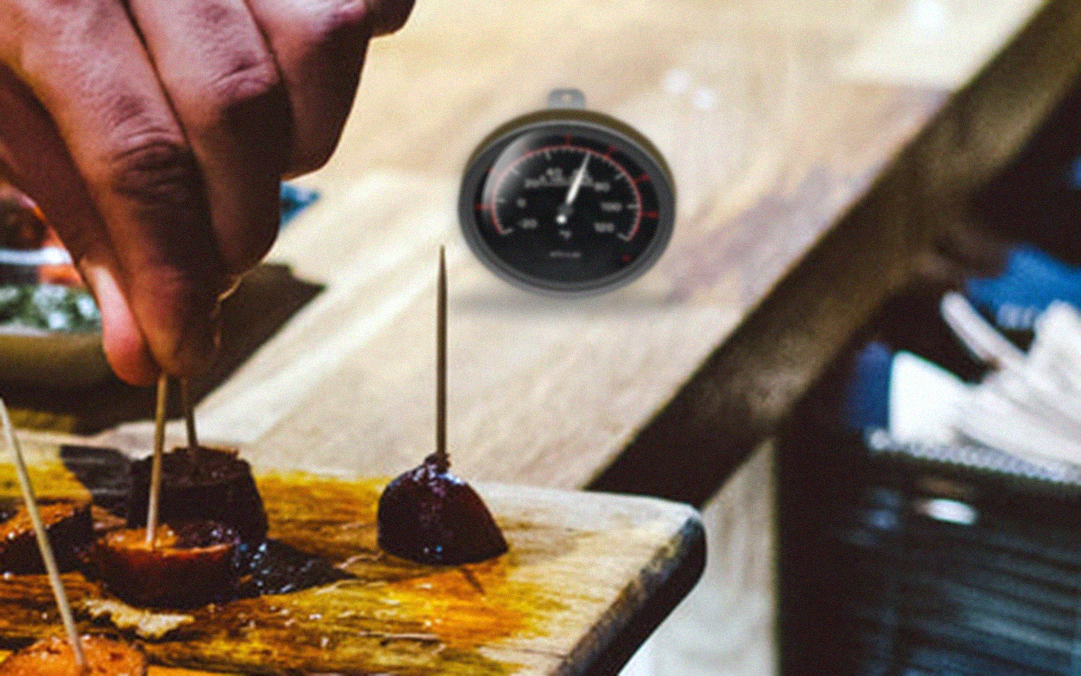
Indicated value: 60 °F
